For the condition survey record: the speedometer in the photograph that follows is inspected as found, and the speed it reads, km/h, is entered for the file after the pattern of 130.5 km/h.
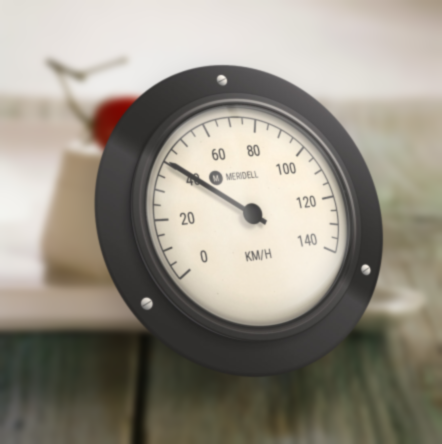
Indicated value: 40 km/h
